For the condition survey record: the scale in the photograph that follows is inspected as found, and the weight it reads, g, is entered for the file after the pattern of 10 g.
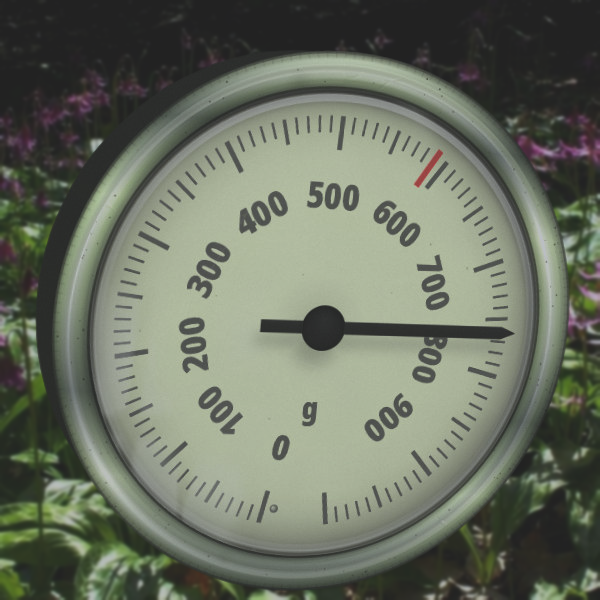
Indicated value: 760 g
